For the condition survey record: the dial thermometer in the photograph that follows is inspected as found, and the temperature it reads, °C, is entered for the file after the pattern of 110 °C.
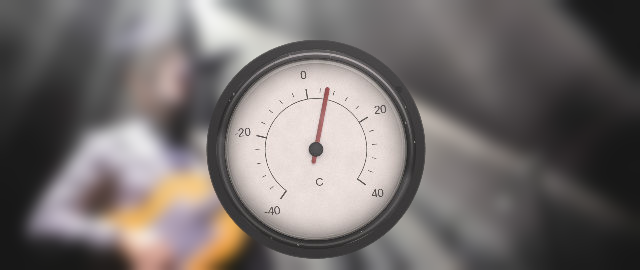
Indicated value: 6 °C
